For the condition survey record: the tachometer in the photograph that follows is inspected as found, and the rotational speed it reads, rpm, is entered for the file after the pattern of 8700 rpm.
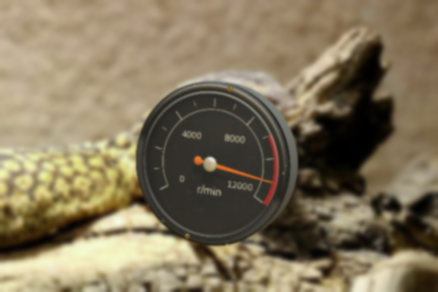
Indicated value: 11000 rpm
